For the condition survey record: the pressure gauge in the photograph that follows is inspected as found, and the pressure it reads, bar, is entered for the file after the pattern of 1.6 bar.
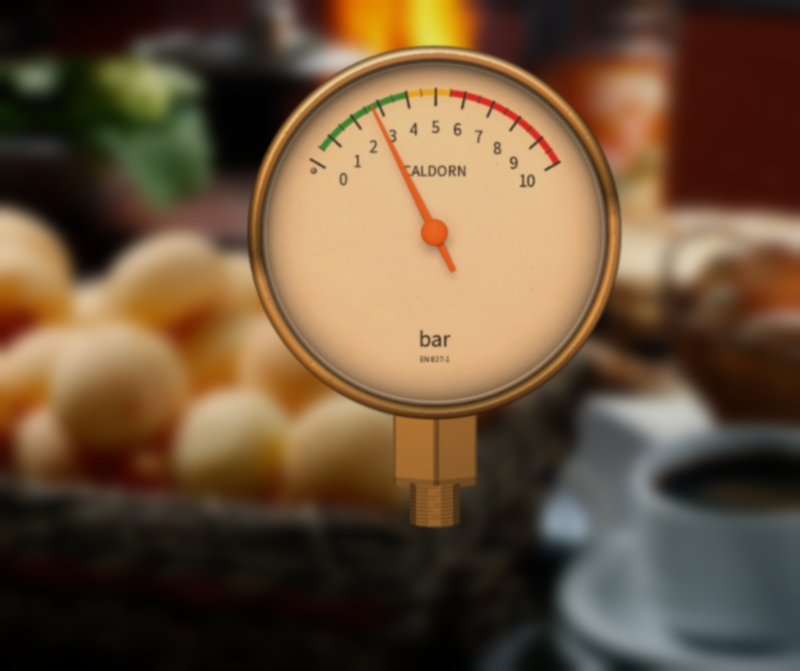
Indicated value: 2.75 bar
